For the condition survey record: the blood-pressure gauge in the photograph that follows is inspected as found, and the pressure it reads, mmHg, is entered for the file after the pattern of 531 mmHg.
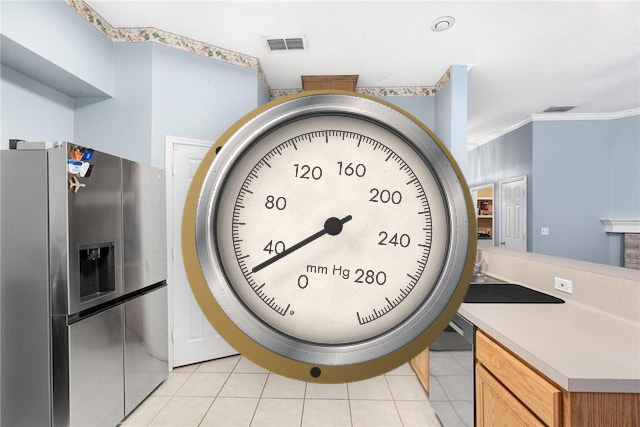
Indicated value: 30 mmHg
